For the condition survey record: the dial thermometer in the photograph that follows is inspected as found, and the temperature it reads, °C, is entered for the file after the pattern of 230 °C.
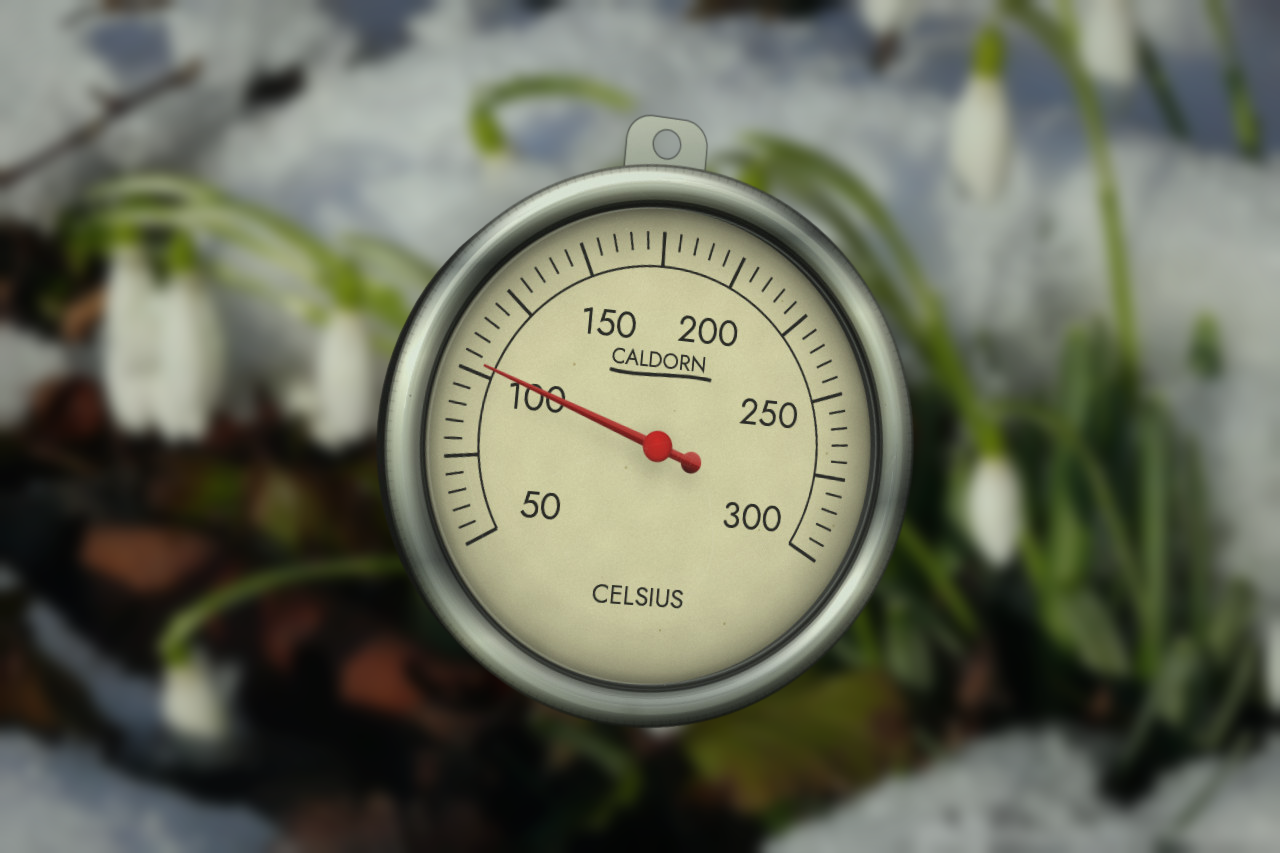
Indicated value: 102.5 °C
